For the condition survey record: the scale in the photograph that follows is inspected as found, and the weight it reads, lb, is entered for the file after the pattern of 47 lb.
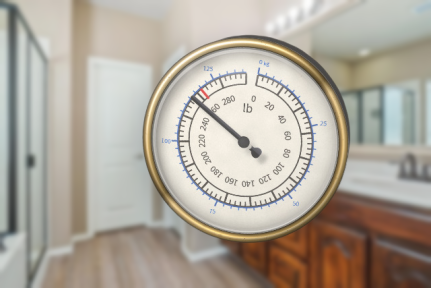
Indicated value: 256 lb
